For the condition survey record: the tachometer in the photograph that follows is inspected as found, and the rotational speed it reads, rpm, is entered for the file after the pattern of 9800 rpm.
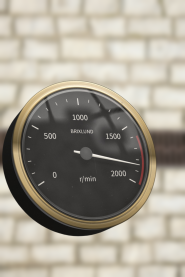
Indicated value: 1850 rpm
